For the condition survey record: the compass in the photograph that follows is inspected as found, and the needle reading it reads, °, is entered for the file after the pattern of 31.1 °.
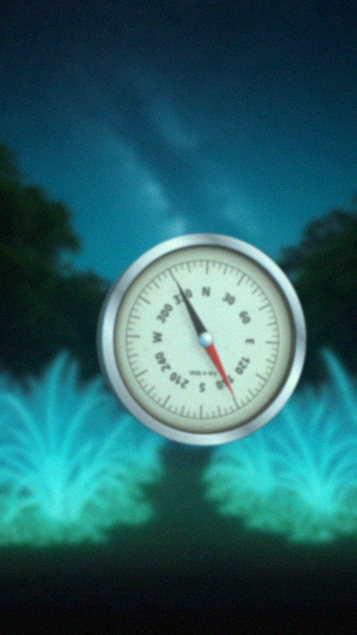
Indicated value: 150 °
